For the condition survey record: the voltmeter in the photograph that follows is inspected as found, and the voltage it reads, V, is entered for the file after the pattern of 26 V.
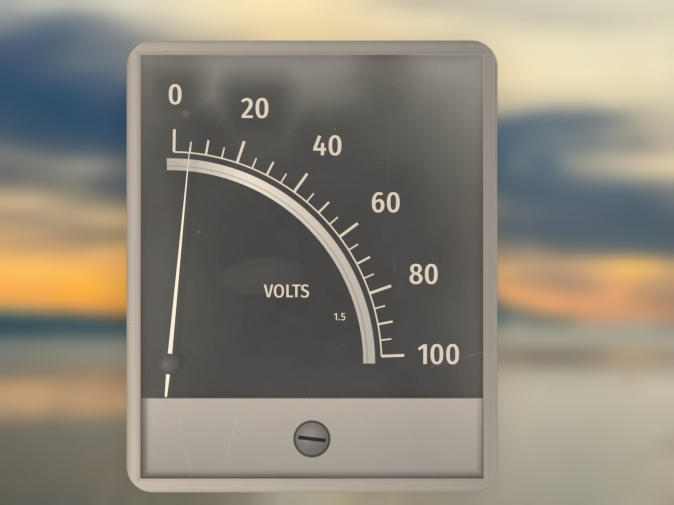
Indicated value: 5 V
